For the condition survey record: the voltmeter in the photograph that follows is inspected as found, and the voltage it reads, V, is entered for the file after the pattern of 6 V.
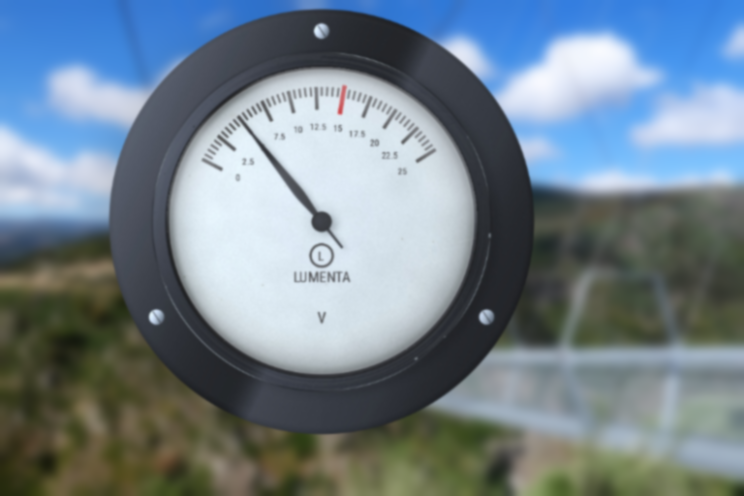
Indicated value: 5 V
